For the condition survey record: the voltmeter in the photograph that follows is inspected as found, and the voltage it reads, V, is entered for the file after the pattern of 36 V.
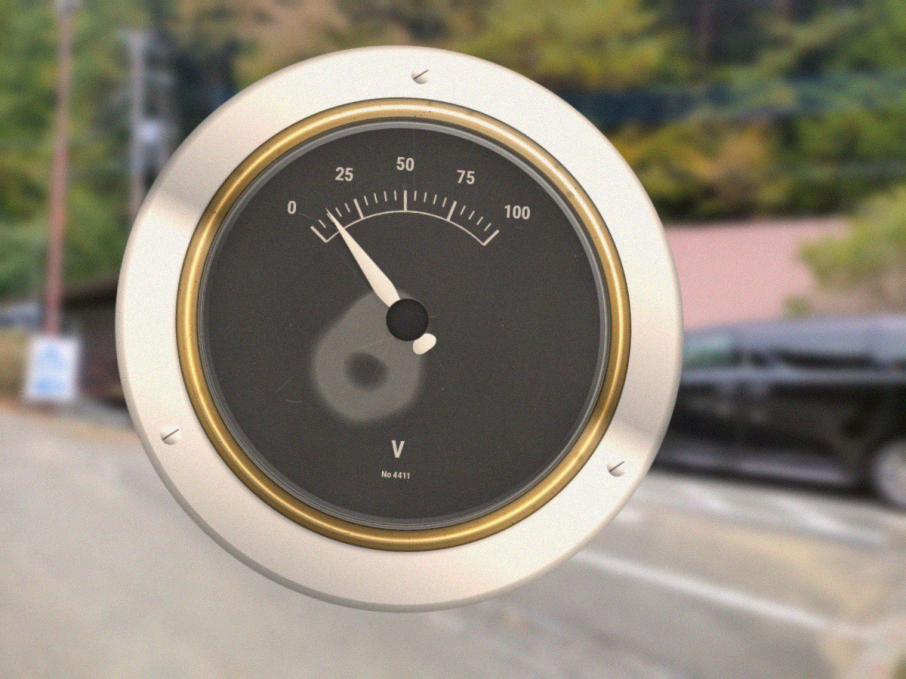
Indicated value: 10 V
